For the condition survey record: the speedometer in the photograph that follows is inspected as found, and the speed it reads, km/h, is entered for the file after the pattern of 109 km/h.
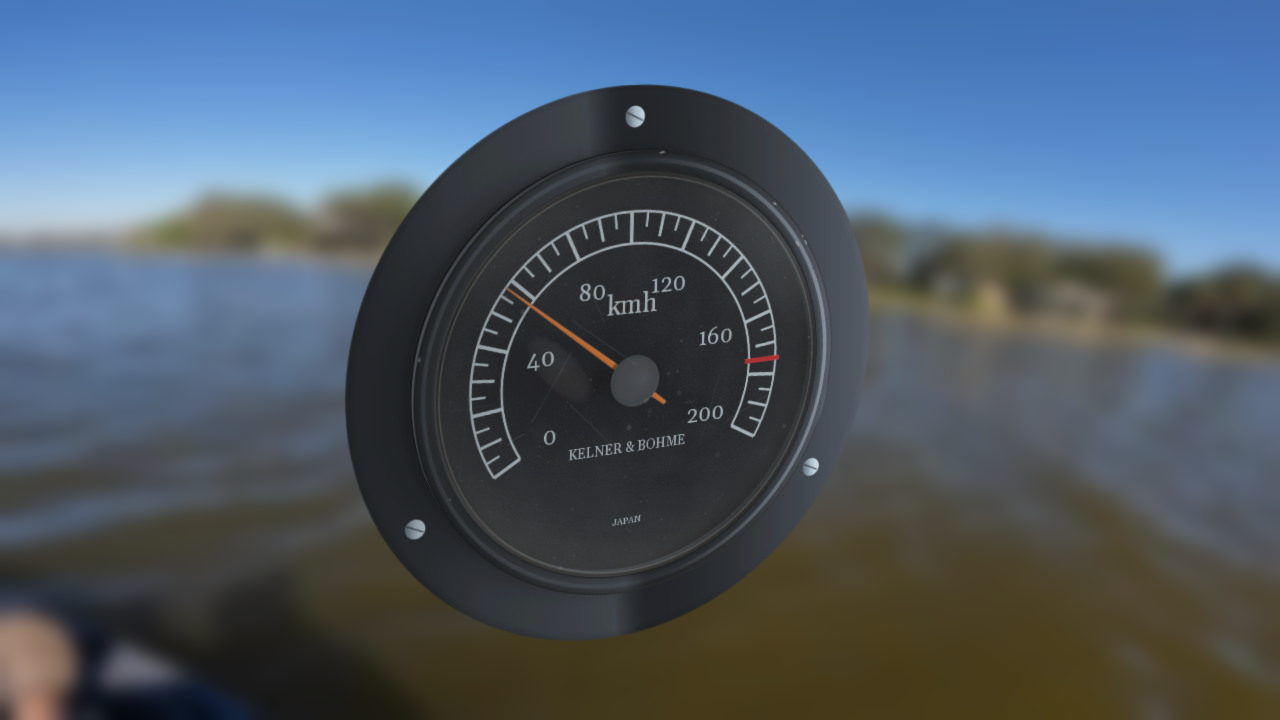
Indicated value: 57.5 km/h
